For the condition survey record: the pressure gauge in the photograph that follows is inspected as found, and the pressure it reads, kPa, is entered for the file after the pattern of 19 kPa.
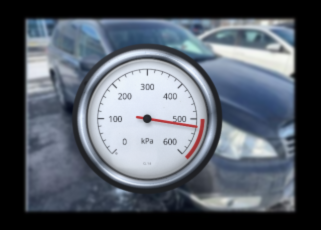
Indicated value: 520 kPa
